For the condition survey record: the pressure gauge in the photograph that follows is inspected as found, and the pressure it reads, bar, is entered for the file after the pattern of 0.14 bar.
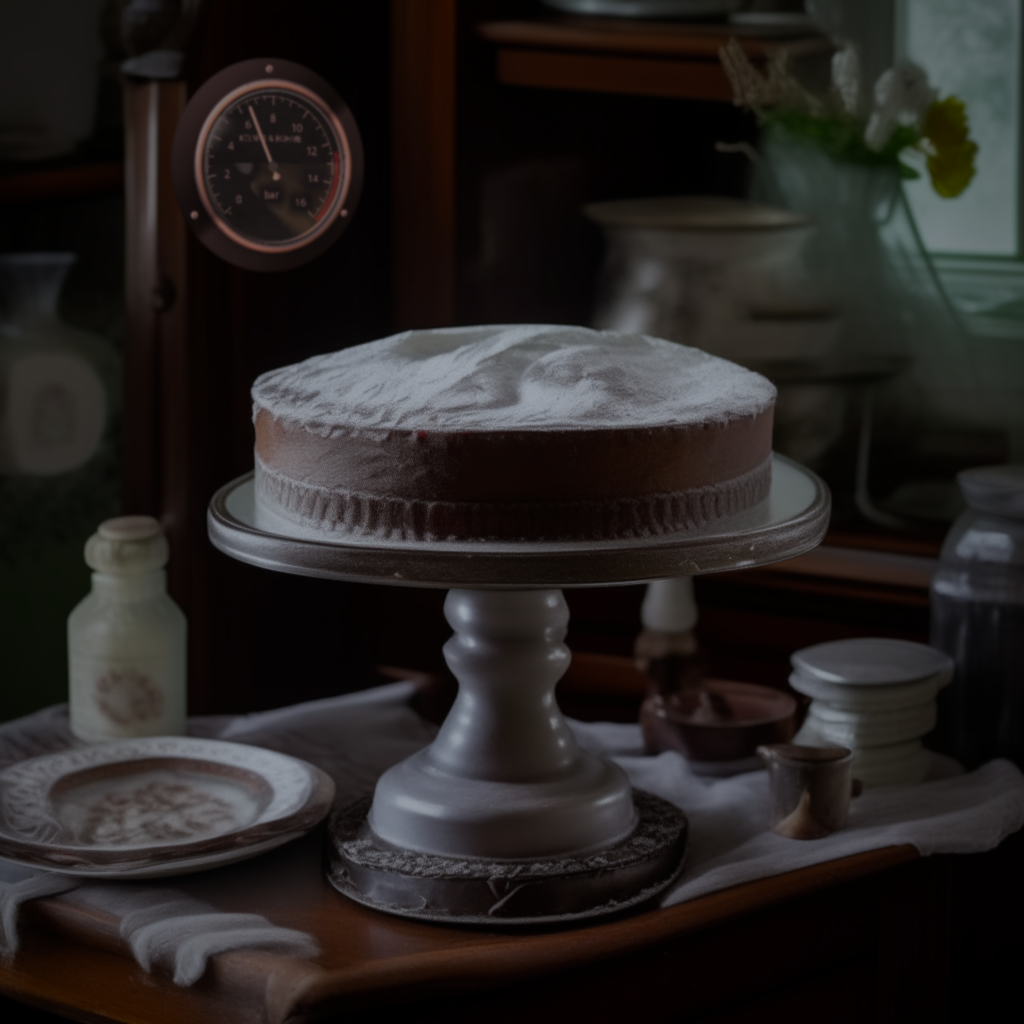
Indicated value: 6.5 bar
